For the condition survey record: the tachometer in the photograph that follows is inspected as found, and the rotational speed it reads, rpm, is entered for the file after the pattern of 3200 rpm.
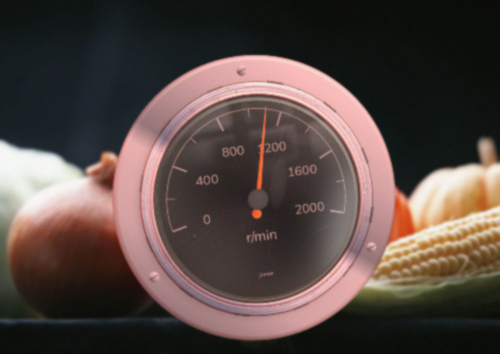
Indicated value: 1100 rpm
